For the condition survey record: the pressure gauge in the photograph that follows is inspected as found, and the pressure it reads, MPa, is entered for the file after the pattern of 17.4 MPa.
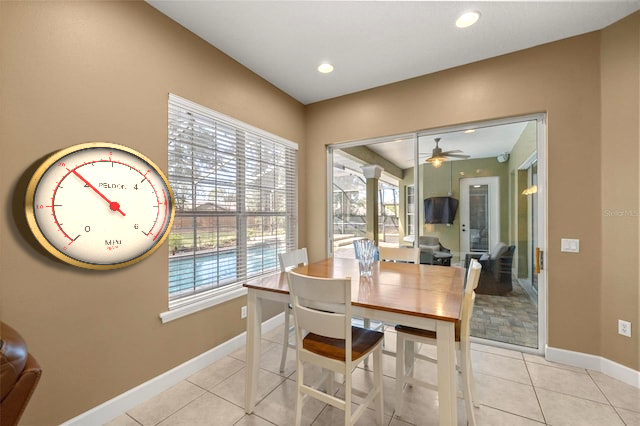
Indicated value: 2 MPa
